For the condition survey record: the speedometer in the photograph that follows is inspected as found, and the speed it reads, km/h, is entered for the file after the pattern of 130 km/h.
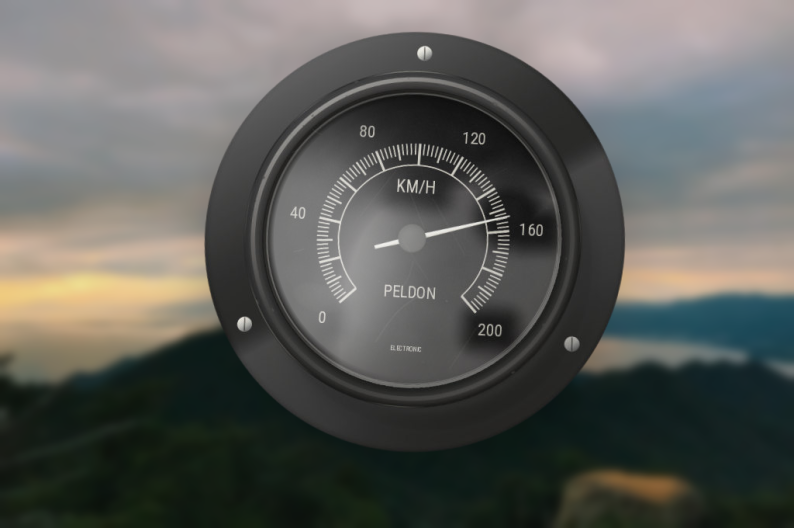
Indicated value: 154 km/h
